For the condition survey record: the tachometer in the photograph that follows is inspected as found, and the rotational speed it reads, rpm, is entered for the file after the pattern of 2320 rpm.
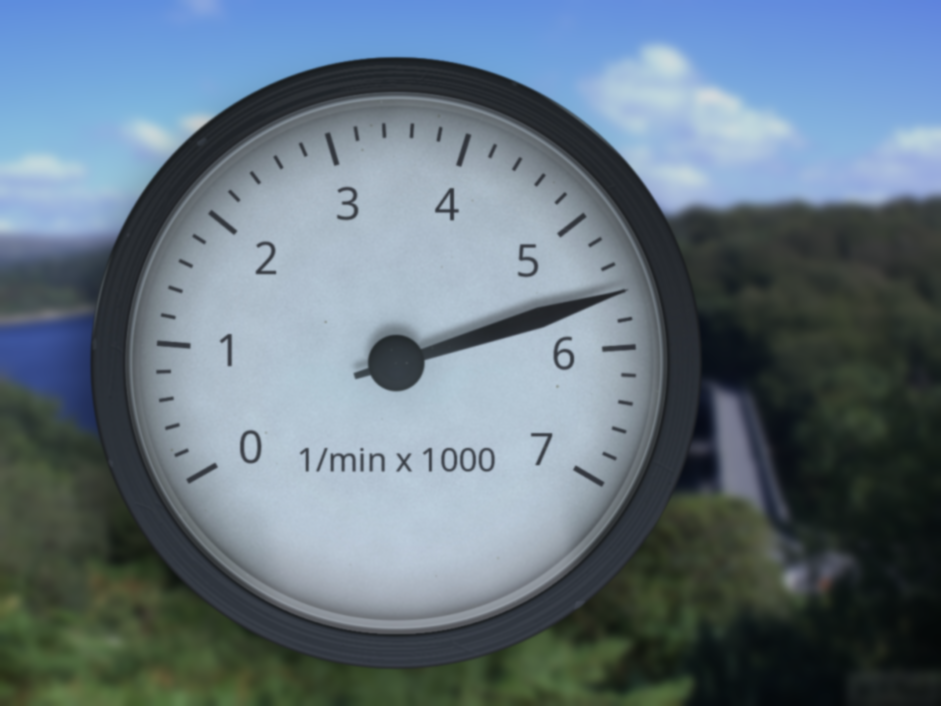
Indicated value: 5600 rpm
